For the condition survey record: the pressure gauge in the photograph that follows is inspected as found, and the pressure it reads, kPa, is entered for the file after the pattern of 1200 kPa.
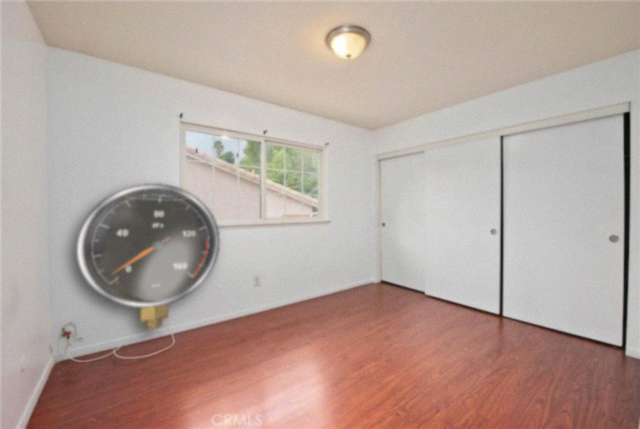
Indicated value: 5 kPa
